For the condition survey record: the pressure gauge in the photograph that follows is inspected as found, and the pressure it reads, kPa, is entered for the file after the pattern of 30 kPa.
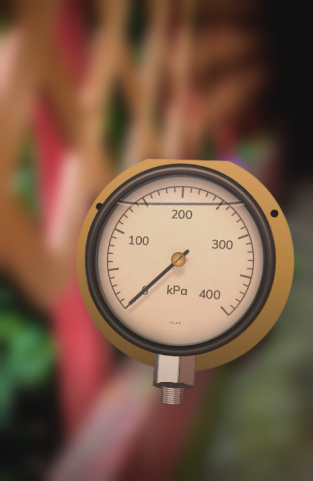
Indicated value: 0 kPa
